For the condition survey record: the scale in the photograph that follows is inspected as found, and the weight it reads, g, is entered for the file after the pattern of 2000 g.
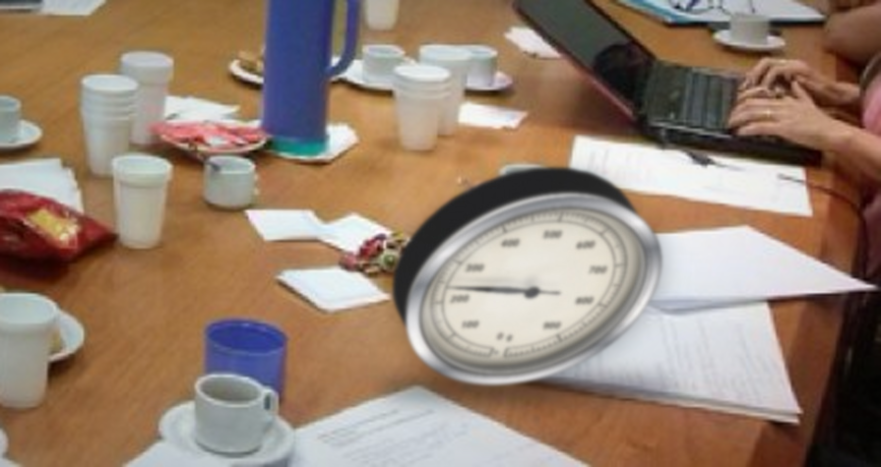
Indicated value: 250 g
